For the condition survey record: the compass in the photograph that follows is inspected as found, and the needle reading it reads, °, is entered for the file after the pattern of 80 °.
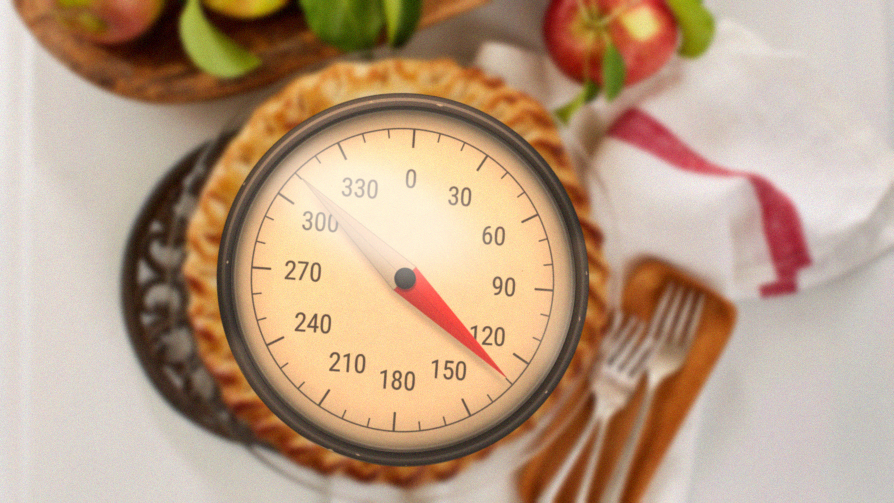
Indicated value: 130 °
